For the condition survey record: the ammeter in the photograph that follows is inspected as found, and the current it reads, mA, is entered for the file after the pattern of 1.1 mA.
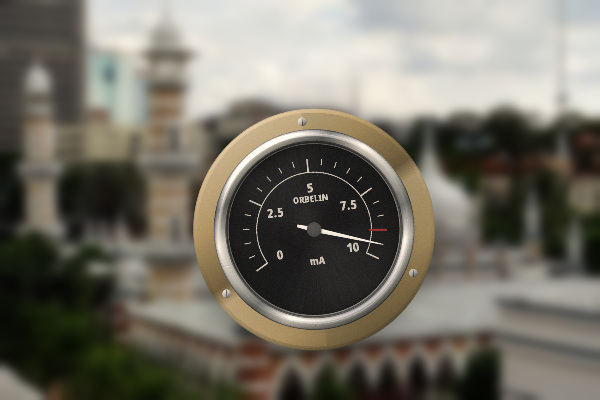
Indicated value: 9.5 mA
